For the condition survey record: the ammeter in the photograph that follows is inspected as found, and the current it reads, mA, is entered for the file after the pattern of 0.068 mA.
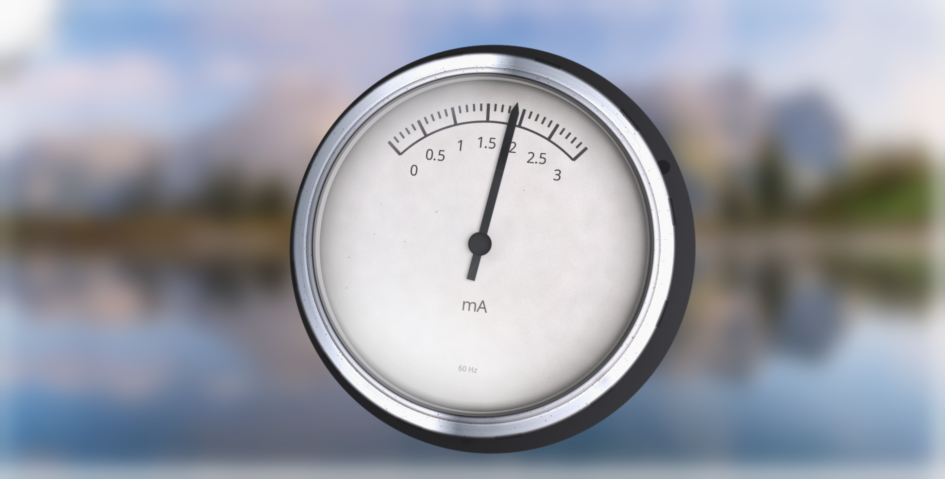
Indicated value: 1.9 mA
